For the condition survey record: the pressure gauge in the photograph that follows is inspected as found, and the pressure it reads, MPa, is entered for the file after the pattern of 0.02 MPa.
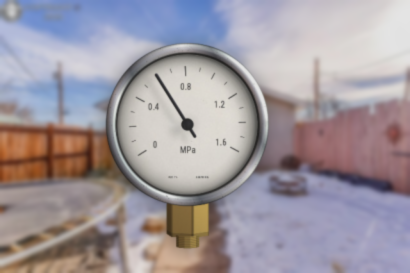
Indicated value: 0.6 MPa
